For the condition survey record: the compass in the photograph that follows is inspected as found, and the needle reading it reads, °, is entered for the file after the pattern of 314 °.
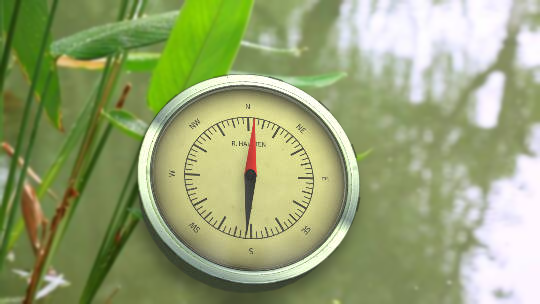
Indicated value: 5 °
